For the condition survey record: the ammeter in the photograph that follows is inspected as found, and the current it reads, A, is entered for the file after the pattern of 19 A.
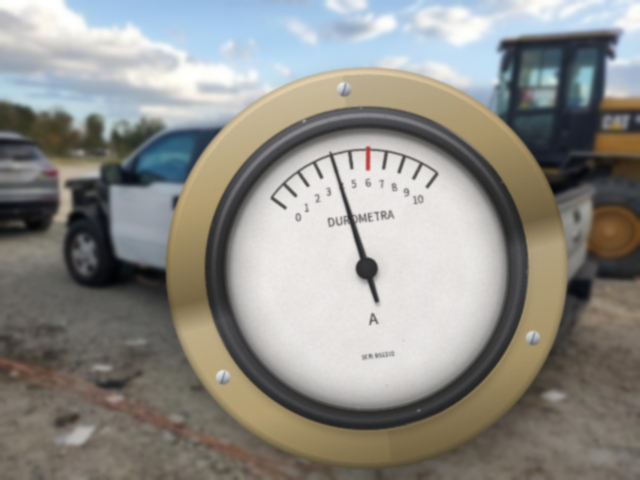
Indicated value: 4 A
